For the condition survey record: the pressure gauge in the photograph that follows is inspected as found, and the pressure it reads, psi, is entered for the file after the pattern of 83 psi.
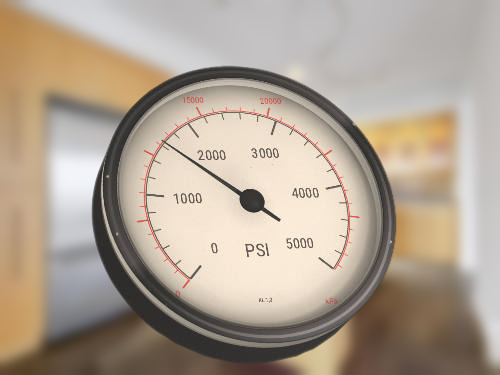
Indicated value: 1600 psi
